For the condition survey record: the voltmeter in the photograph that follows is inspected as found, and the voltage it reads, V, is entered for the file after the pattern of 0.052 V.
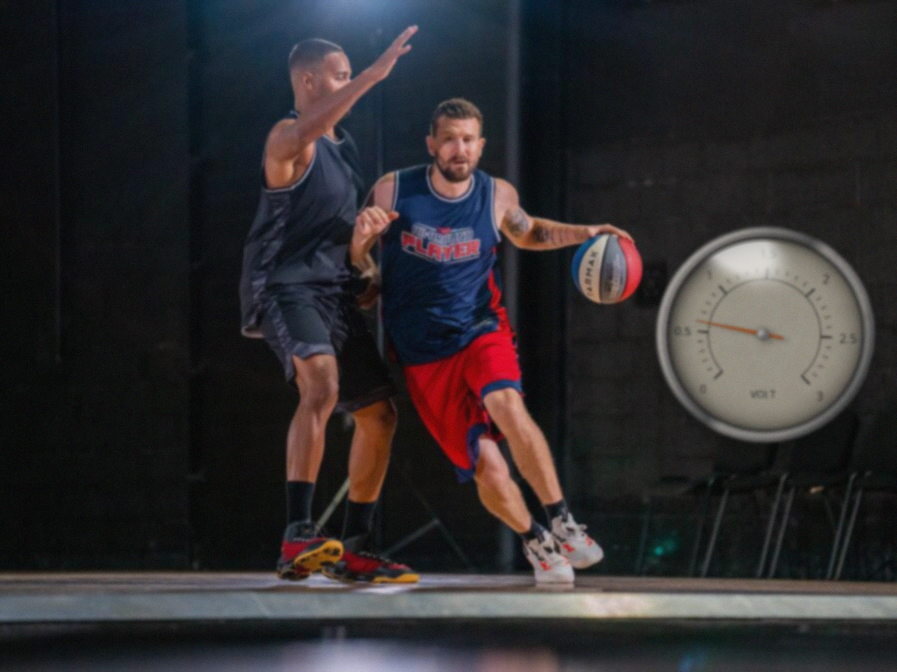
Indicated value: 0.6 V
